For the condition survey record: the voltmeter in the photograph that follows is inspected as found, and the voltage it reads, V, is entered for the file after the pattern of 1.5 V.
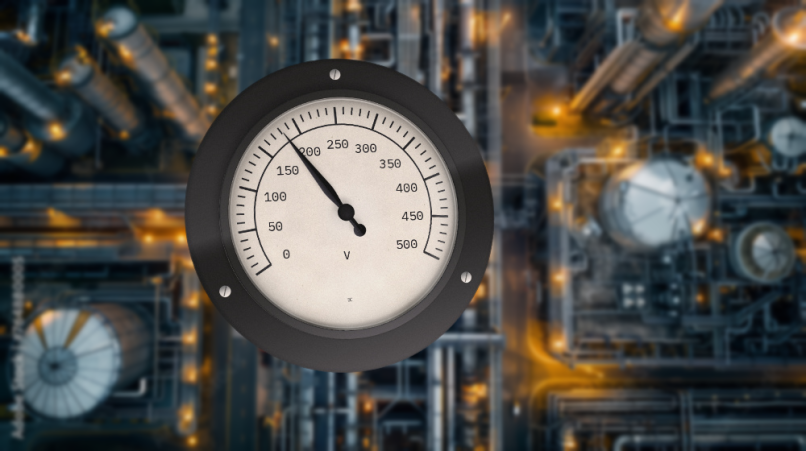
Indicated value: 180 V
